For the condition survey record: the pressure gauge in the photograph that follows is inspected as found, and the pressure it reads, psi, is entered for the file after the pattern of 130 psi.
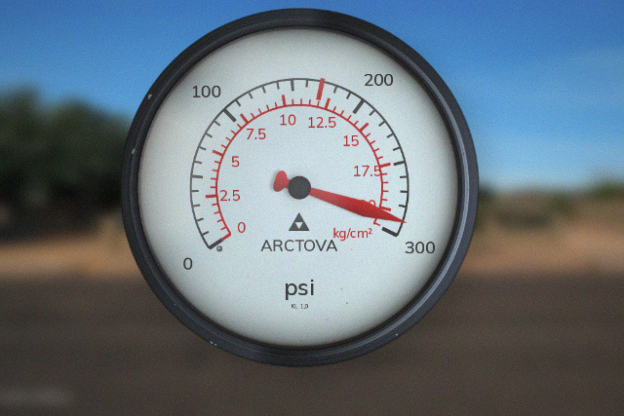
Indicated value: 290 psi
